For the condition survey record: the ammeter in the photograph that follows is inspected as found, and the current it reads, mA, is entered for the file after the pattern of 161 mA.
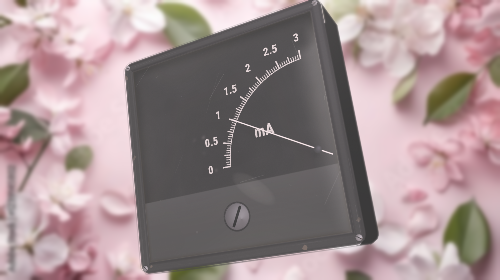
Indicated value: 1 mA
